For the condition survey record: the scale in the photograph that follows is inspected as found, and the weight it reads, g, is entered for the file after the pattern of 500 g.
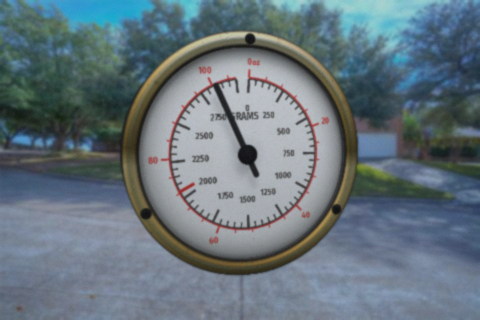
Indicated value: 2850 g
